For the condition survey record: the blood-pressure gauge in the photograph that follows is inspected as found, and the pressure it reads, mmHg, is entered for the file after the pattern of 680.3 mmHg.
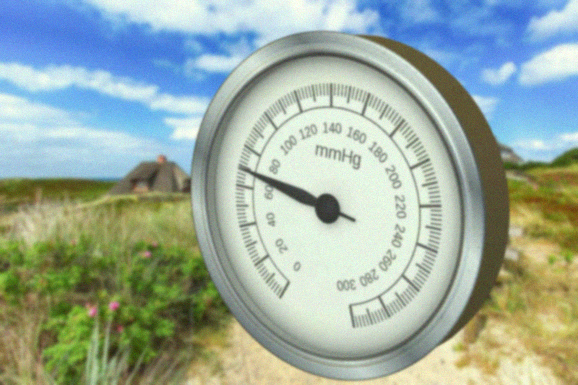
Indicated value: 70 mmHg
